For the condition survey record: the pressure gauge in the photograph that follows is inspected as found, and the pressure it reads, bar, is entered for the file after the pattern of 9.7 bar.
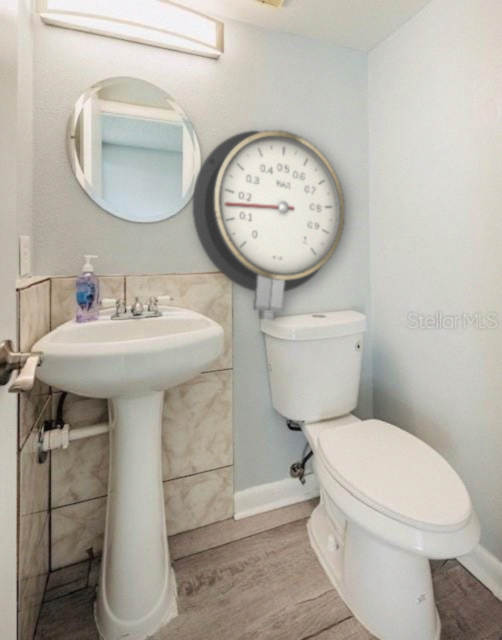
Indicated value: 0.15 bar
